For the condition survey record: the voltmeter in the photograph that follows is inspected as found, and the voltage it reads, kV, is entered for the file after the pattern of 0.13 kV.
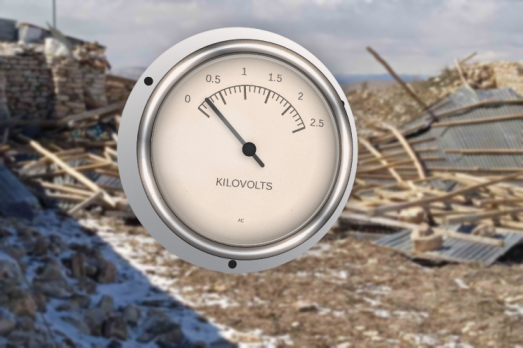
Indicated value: 0.2 kV
